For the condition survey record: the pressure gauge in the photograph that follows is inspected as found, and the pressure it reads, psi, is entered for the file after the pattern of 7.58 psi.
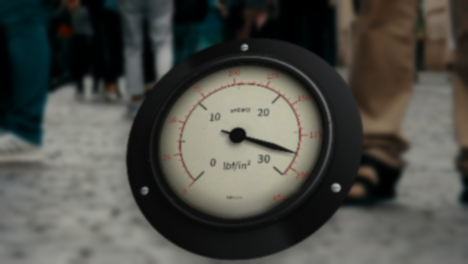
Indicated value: 27.5 psi
